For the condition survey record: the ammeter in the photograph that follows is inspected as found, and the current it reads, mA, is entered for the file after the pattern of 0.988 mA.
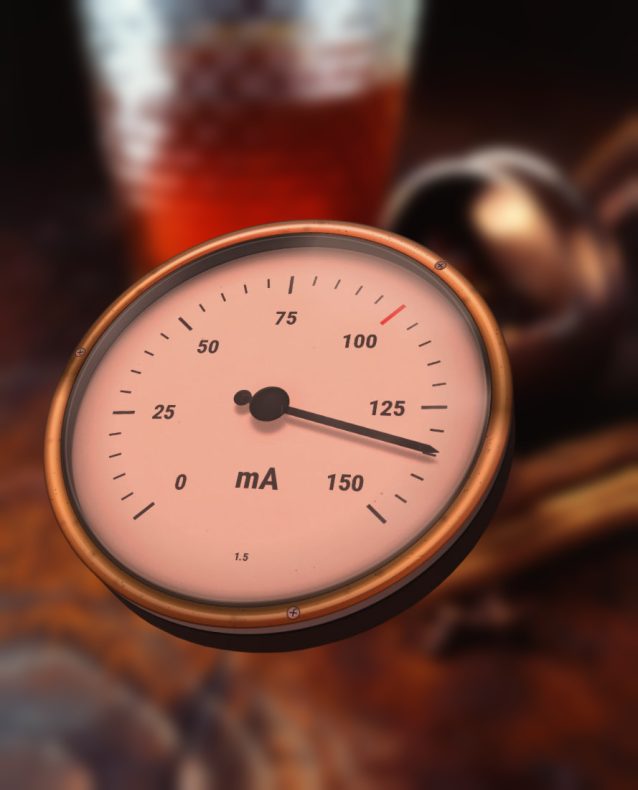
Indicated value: 135 mA
